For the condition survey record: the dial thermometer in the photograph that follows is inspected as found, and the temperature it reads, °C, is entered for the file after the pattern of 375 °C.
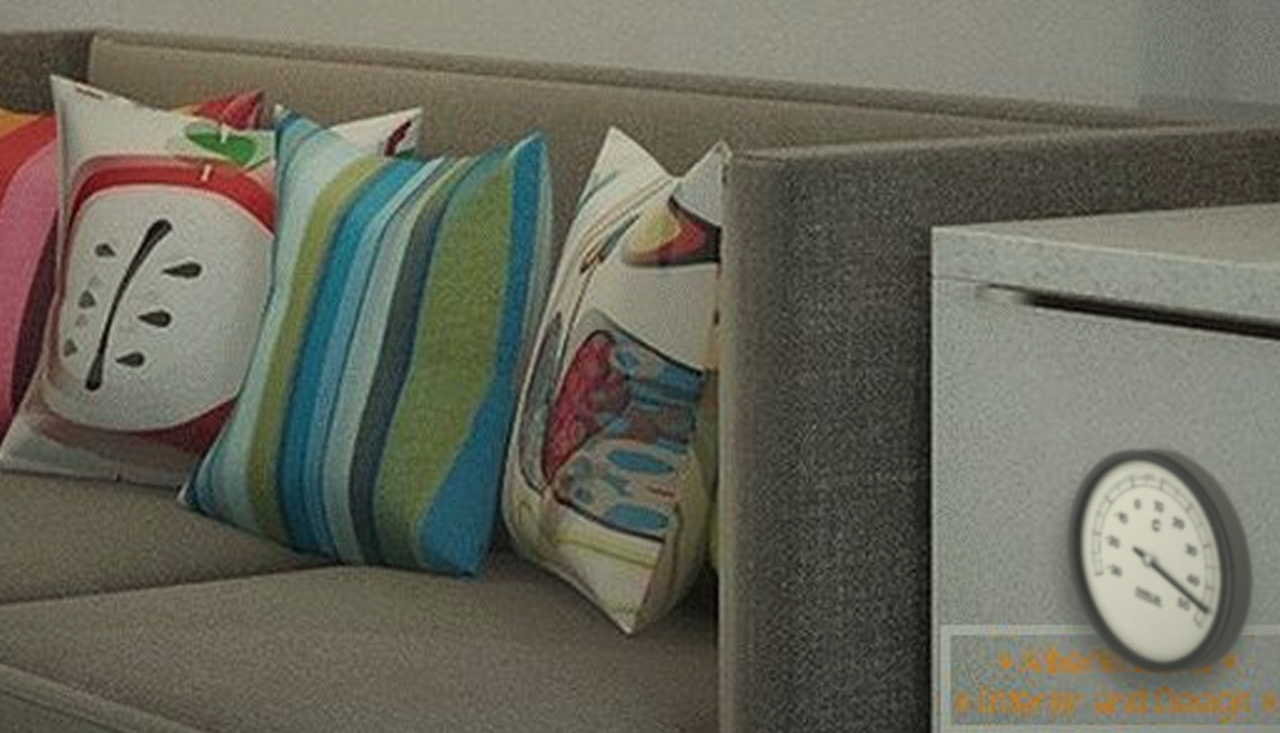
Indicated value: 45 °C
